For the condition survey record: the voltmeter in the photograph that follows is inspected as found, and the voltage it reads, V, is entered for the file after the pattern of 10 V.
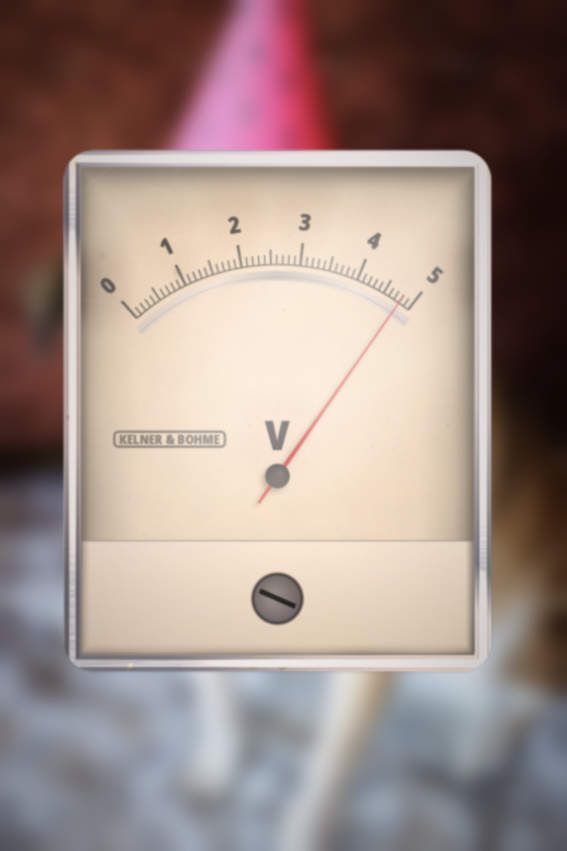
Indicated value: 4.8 V
